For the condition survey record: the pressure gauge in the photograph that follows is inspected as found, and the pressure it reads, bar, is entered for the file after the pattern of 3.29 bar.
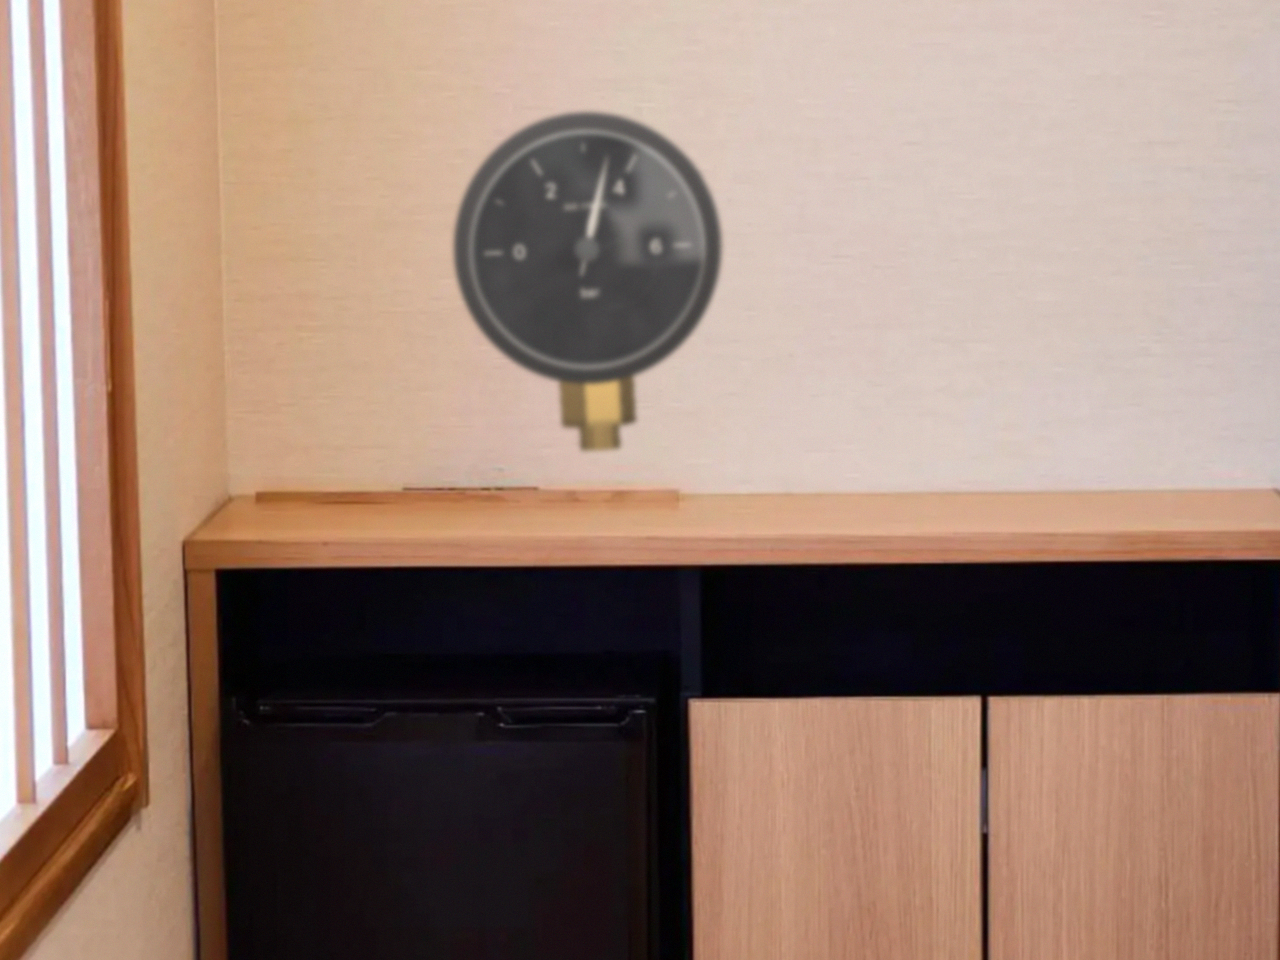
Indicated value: 3.5 bar
